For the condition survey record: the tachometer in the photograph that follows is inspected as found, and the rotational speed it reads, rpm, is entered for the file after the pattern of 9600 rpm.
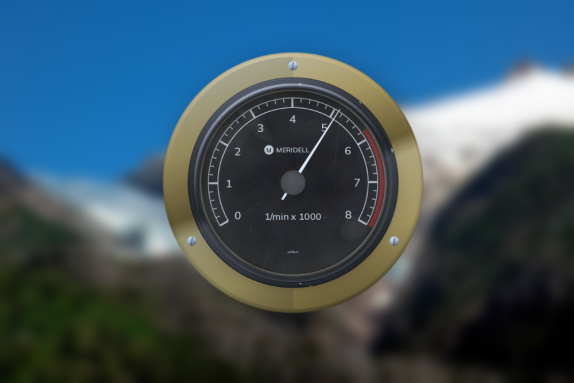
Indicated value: 5100 rpm
